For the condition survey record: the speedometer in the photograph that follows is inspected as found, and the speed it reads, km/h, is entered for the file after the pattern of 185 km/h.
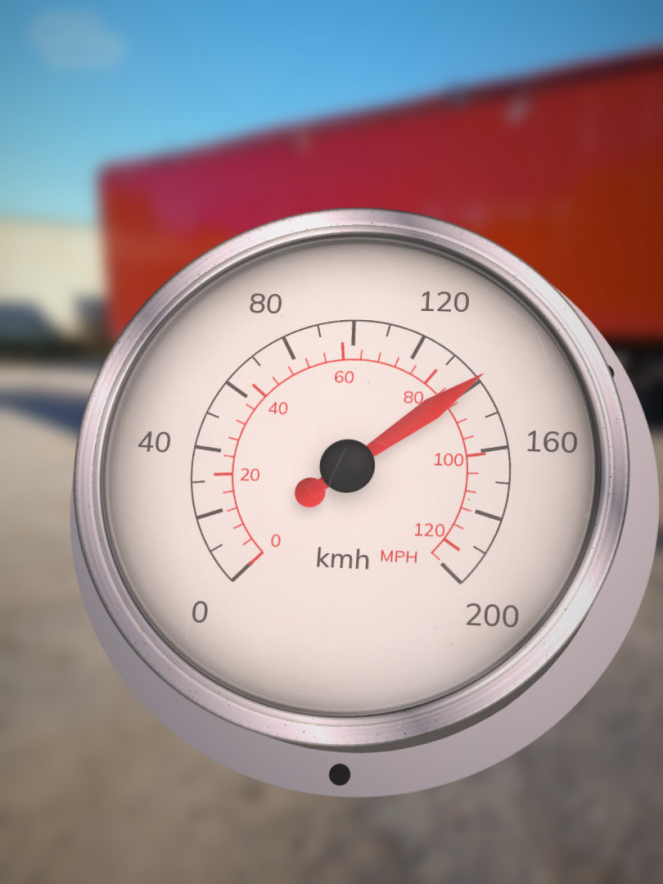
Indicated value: 140 km/h
